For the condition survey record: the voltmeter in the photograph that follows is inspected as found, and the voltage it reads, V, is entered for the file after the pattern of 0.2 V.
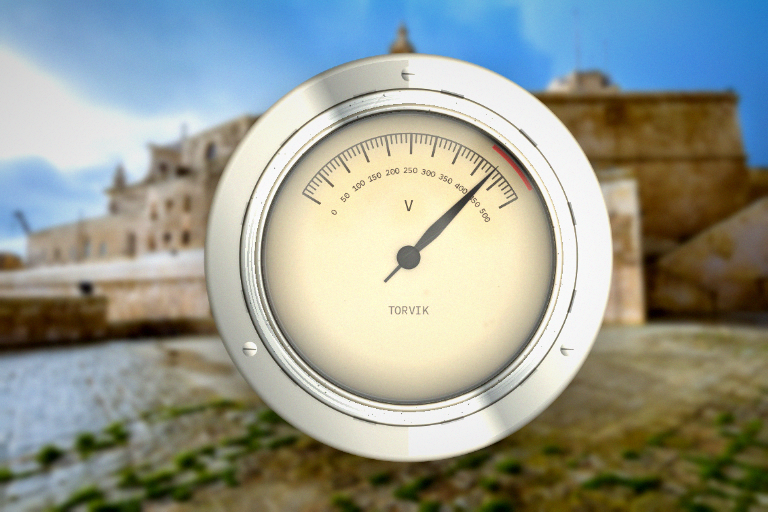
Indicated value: 430 V
